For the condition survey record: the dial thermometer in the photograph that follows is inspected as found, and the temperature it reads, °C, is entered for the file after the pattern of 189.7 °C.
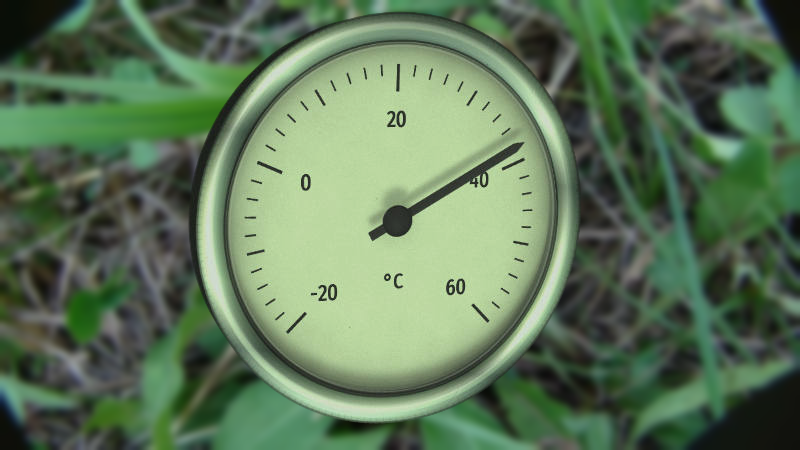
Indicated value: 38 °C
